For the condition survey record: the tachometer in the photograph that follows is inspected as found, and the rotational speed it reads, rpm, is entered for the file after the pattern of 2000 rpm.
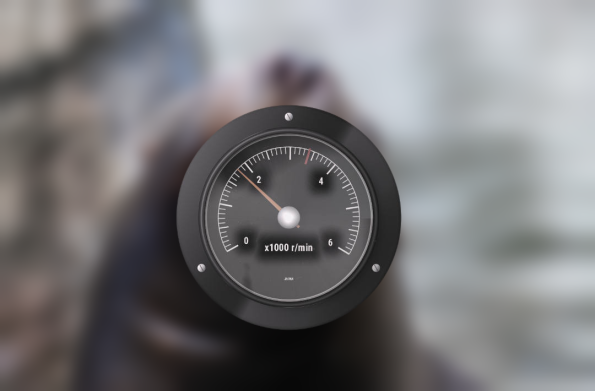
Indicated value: 1800 rpm
